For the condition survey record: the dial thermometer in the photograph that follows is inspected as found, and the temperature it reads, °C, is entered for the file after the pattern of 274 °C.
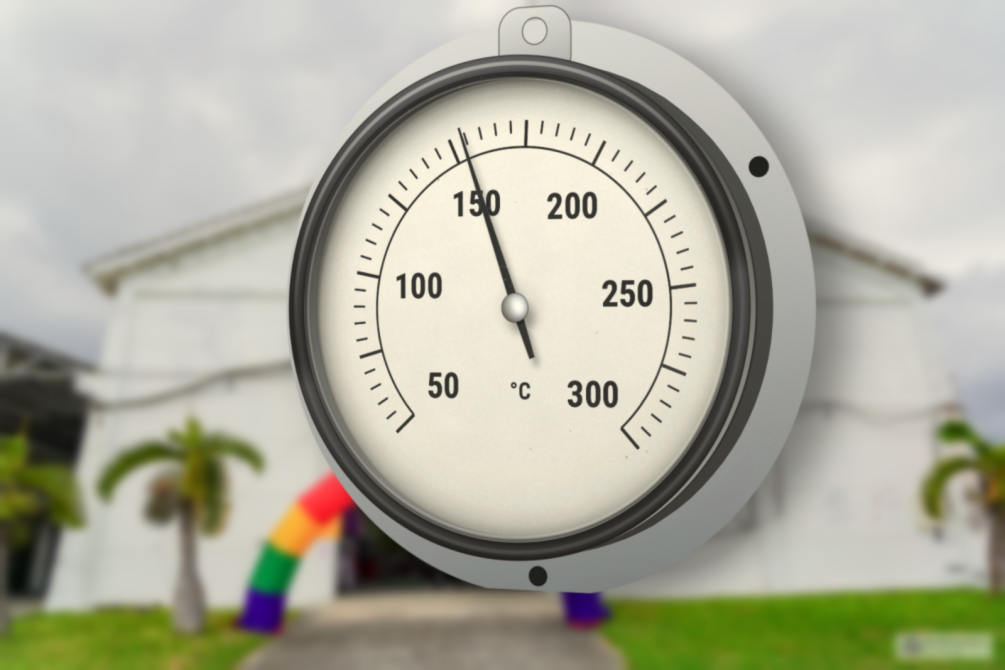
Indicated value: 155 °C
